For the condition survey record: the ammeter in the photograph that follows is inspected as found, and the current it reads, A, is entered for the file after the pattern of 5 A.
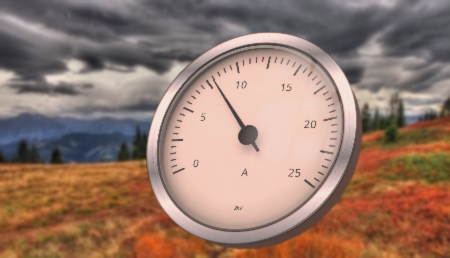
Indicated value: 8 A
